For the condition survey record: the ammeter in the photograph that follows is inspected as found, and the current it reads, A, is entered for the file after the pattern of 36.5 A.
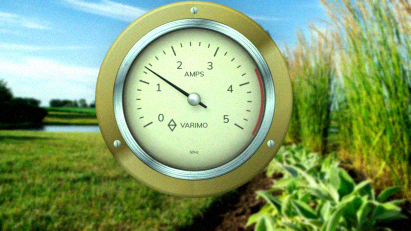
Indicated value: 1.3 A
